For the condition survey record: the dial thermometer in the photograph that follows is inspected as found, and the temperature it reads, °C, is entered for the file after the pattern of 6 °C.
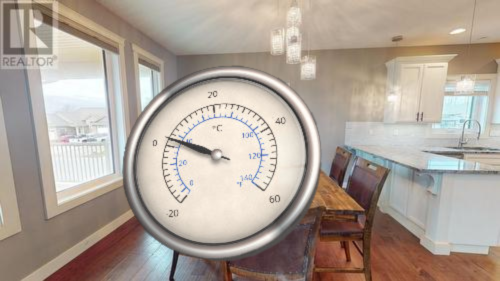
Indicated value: 2 °C
